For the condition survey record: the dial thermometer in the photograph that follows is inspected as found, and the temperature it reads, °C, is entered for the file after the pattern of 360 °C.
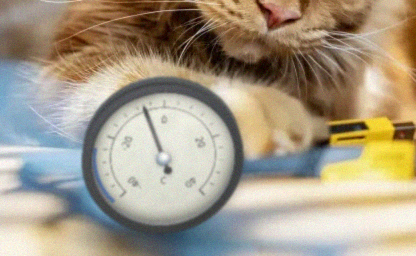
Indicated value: -6 °C
